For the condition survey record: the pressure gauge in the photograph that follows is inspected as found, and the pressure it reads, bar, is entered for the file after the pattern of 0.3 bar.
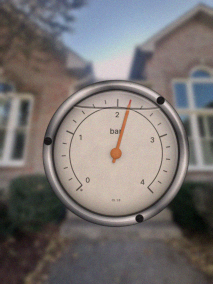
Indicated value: 2.2 bar
